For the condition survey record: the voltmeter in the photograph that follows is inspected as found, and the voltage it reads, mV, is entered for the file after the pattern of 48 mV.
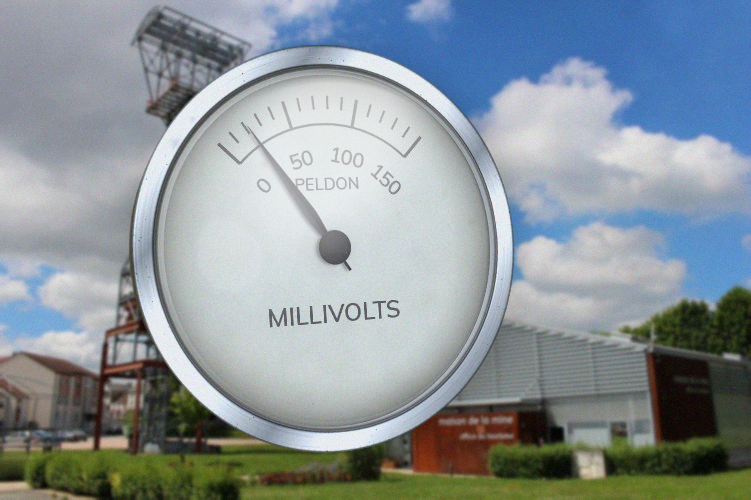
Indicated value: 20 mV
